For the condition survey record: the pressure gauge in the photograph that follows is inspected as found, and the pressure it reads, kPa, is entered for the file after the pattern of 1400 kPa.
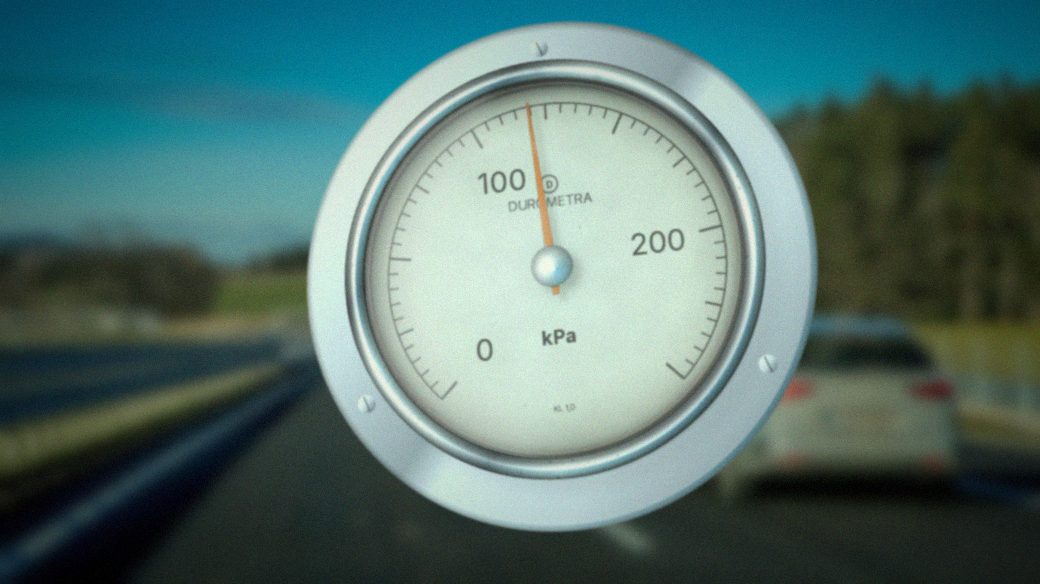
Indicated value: 120 kPa
